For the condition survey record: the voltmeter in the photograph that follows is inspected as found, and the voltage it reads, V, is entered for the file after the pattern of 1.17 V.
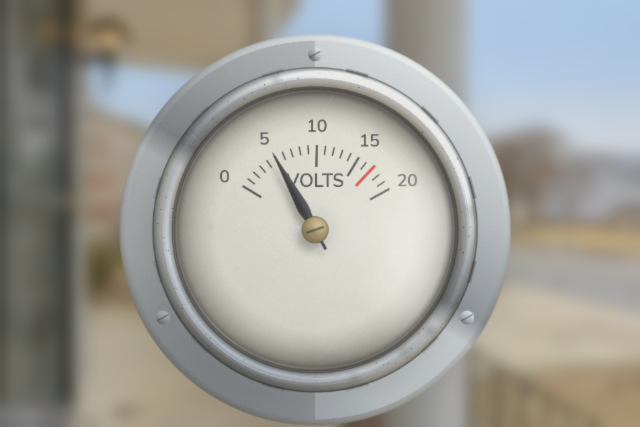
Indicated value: 5 V
